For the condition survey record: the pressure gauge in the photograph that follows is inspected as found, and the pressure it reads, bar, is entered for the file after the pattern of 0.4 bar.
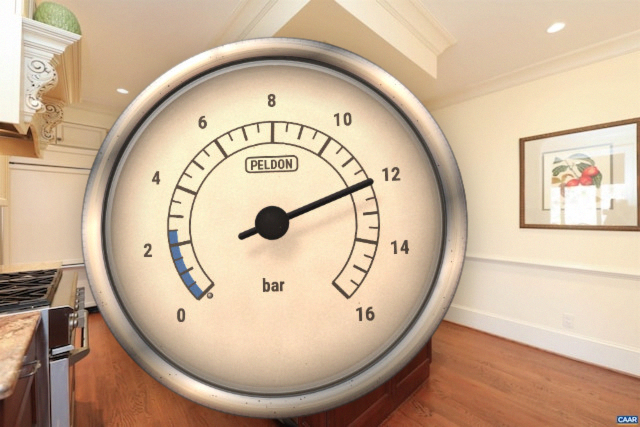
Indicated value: 12 bar
